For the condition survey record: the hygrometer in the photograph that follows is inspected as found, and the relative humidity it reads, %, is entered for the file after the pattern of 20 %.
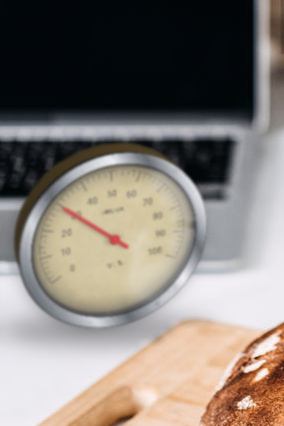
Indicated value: 30 %
